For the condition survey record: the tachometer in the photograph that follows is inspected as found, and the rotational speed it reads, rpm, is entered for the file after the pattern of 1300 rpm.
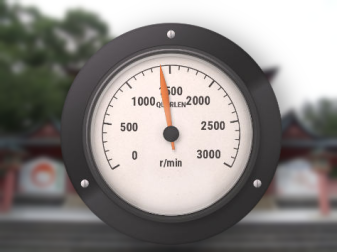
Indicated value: 1400 rpm
